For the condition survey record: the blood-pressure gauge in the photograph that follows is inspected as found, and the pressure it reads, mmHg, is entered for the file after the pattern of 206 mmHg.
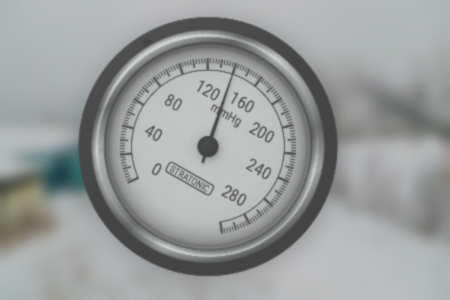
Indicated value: 140 mmHg
